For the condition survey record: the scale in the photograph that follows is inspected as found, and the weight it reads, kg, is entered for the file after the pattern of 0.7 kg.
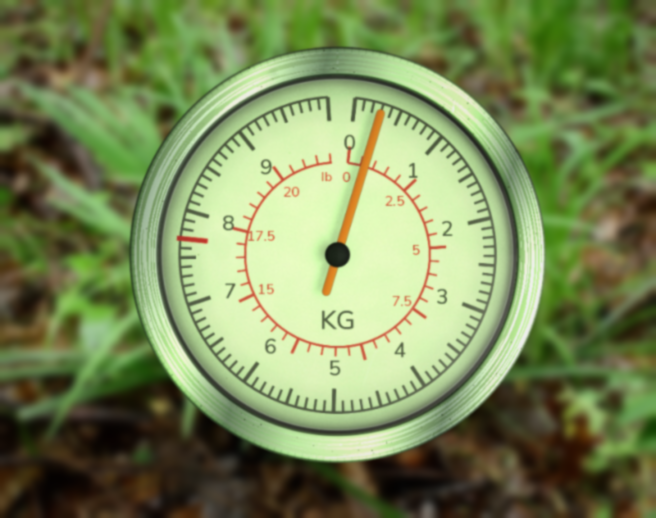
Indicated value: 0.3 kg
